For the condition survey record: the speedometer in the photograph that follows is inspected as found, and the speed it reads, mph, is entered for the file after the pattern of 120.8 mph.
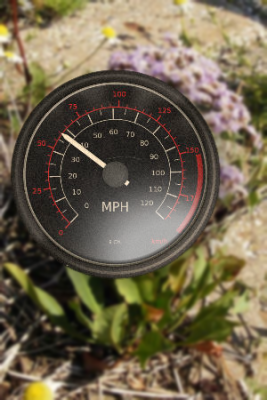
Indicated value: 37.5 mph
